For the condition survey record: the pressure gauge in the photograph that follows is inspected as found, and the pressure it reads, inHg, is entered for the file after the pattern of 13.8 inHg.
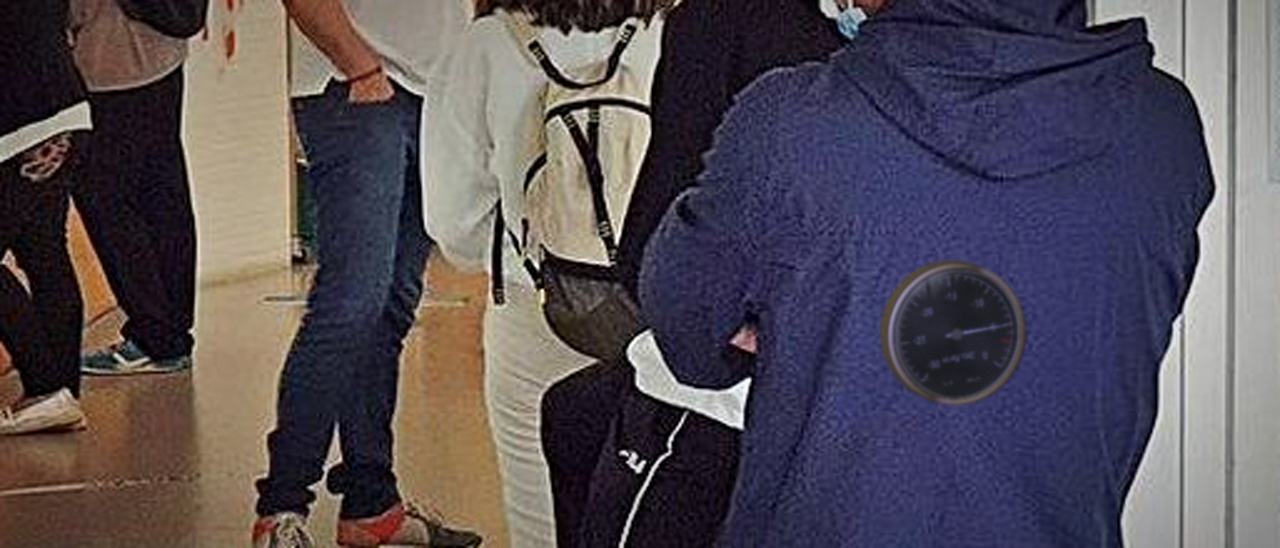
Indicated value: -5 inHg
